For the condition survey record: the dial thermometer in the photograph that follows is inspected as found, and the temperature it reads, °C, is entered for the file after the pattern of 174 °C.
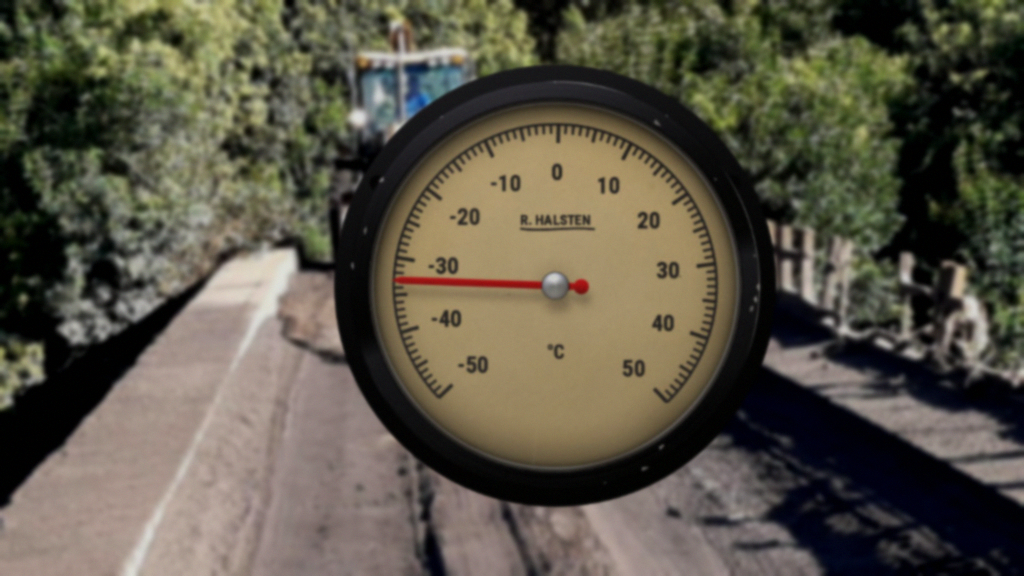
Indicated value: -33 °C
